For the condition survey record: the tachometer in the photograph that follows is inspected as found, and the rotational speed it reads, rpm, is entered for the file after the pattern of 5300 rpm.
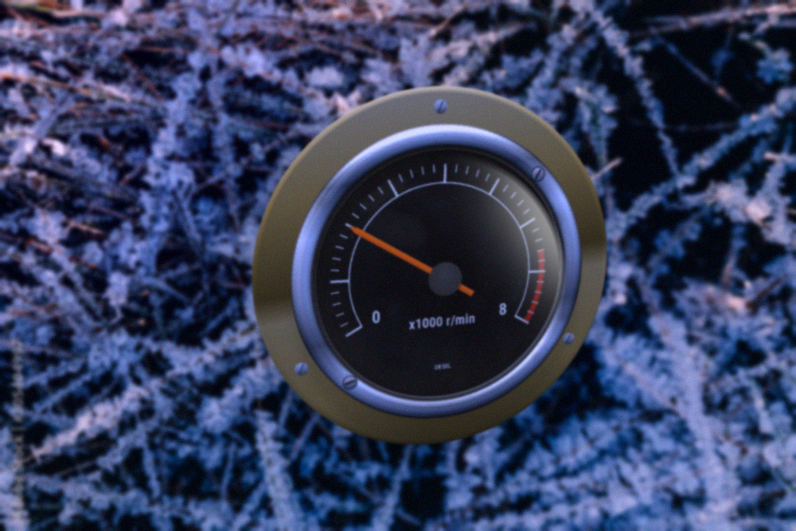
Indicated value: 2000 rpm
